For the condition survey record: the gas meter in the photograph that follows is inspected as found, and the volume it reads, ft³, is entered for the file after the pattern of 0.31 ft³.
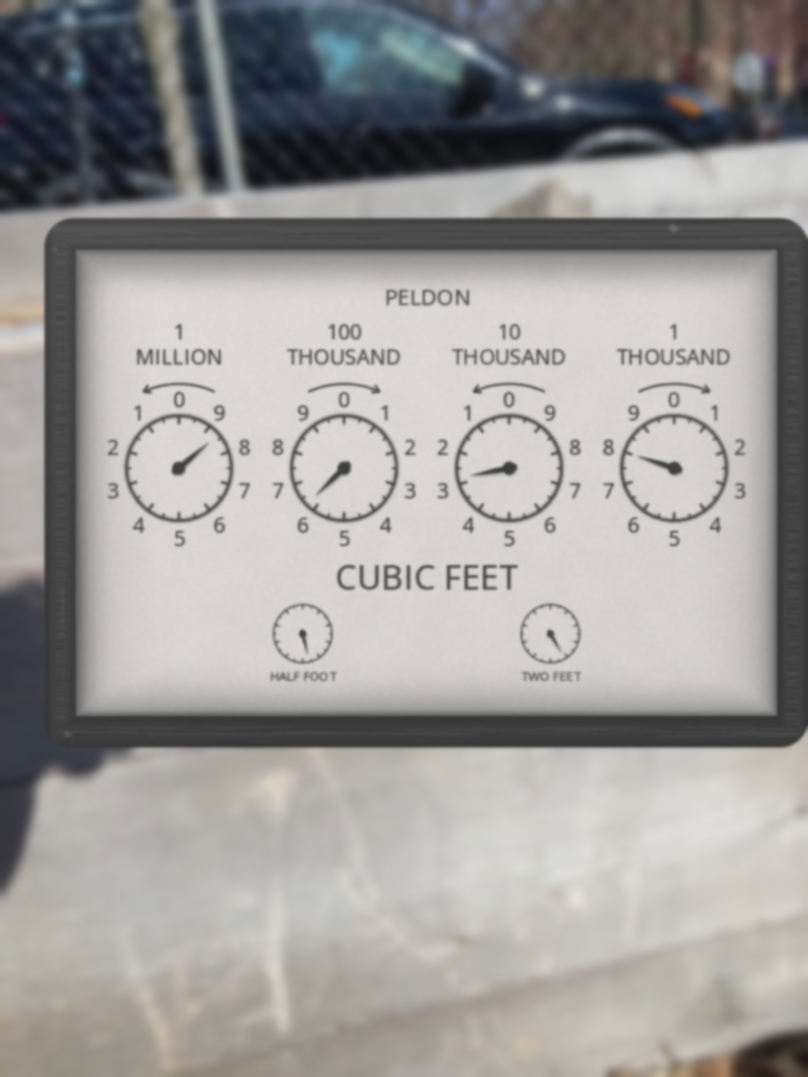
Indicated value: 862800 ft³
